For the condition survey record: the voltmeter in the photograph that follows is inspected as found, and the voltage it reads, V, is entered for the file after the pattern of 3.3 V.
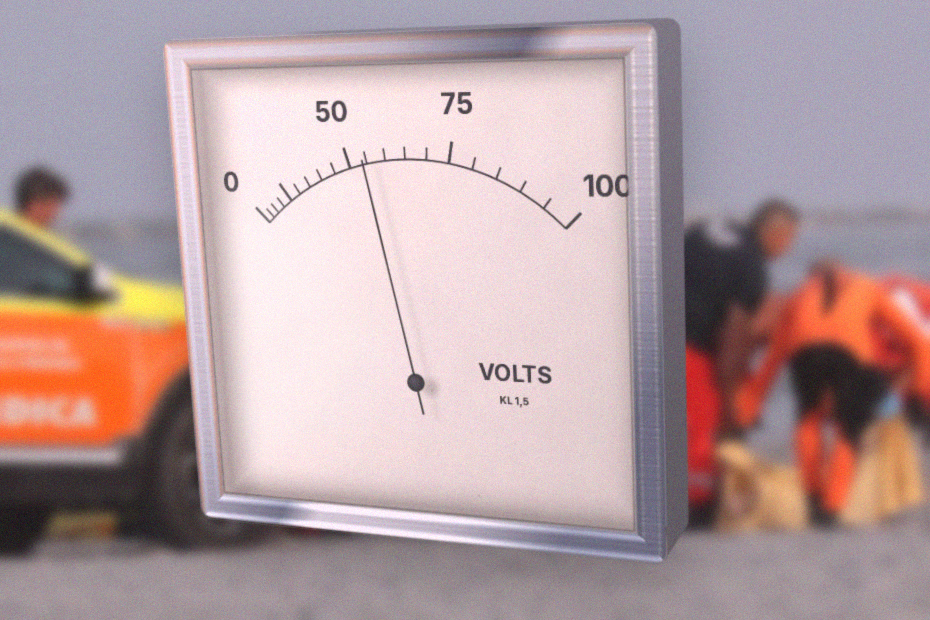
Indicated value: 55 V
